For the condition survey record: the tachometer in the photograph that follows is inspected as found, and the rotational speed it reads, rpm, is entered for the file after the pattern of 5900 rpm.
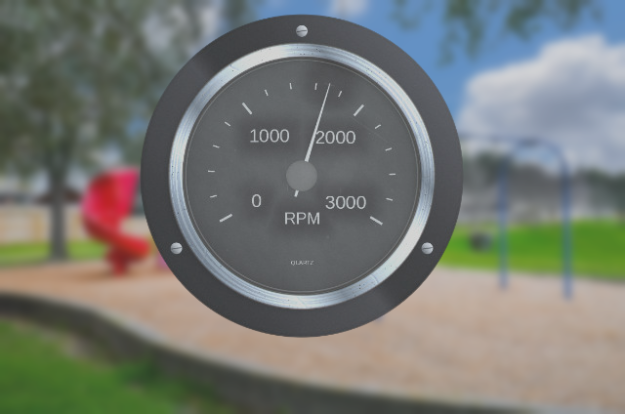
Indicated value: 1700 rpm
